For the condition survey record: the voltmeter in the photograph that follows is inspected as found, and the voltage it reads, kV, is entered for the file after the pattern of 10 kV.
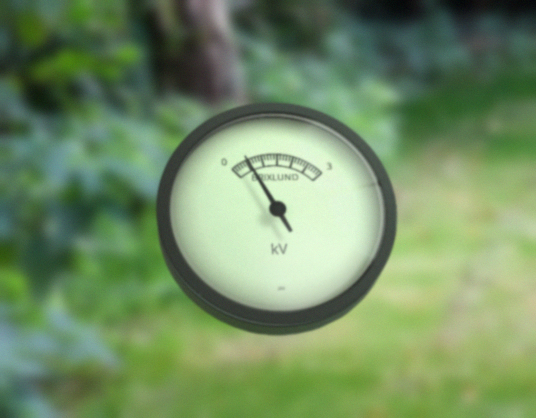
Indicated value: 0.5 kV
